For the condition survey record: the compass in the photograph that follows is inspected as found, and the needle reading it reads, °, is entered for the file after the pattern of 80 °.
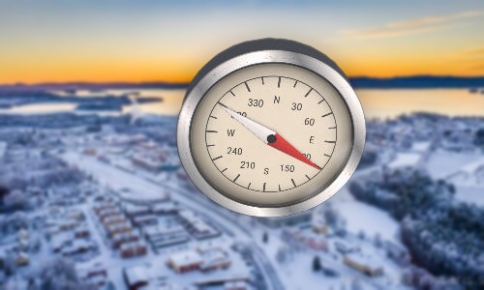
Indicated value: 120 °
